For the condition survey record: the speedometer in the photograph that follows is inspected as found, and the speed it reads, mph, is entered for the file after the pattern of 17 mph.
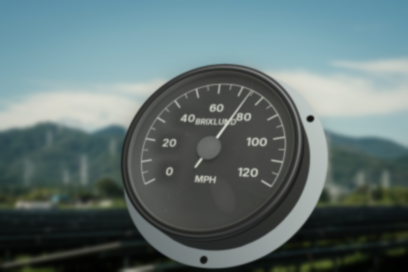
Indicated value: 75 mph
